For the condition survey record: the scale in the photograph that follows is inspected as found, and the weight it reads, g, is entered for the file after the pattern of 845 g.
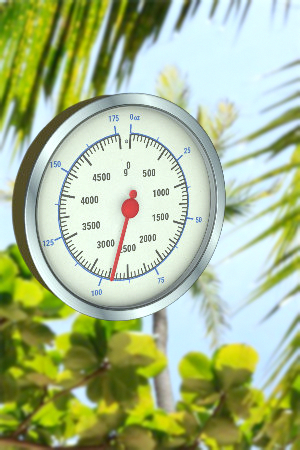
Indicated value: 2750 g
